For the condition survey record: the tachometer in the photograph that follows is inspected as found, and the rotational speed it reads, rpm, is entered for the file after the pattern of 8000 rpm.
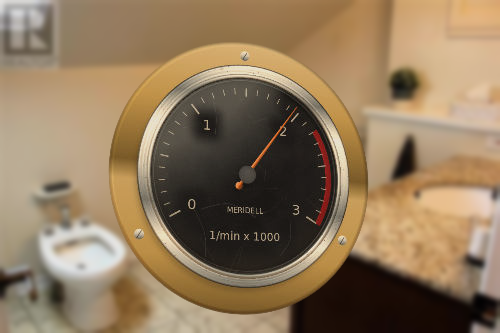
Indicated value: 1950 rpm
